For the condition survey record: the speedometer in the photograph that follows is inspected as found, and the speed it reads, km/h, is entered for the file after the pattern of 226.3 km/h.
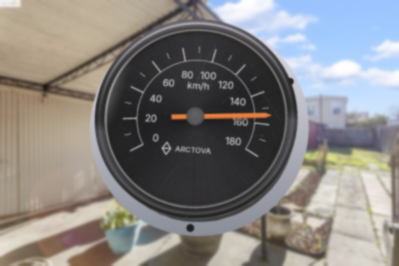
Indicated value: 155 km/h
